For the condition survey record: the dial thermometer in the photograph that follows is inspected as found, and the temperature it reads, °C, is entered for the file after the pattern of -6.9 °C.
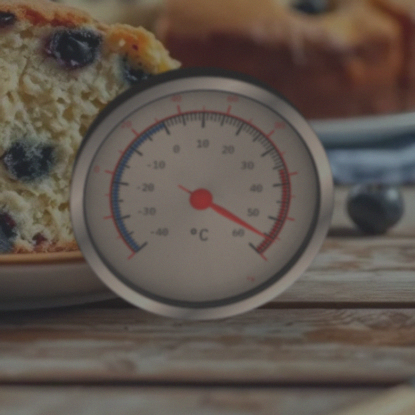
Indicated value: 55 °C
